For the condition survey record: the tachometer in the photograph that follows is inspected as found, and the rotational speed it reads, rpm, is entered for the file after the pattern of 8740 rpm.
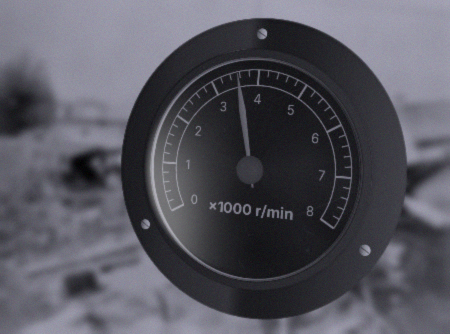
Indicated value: 3600 rpm
